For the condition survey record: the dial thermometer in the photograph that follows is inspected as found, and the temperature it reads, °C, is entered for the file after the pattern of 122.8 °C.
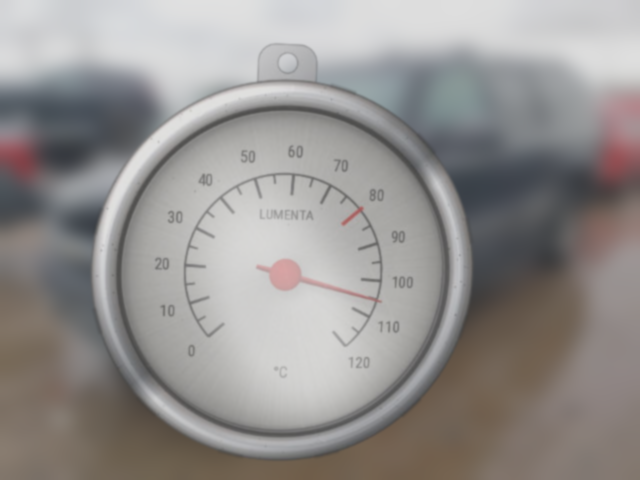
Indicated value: 105 °C
